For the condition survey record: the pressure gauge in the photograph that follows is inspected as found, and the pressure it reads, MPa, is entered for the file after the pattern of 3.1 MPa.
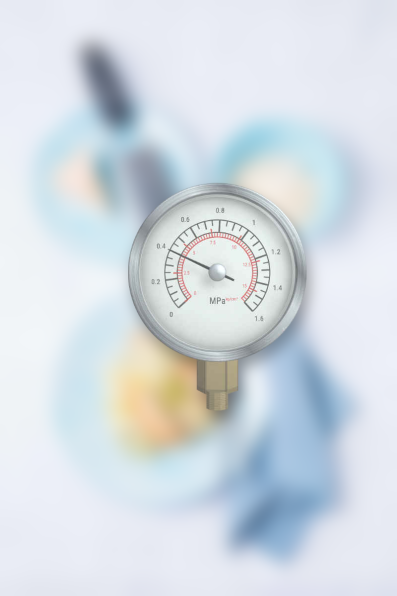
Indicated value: 0.4 MPa
